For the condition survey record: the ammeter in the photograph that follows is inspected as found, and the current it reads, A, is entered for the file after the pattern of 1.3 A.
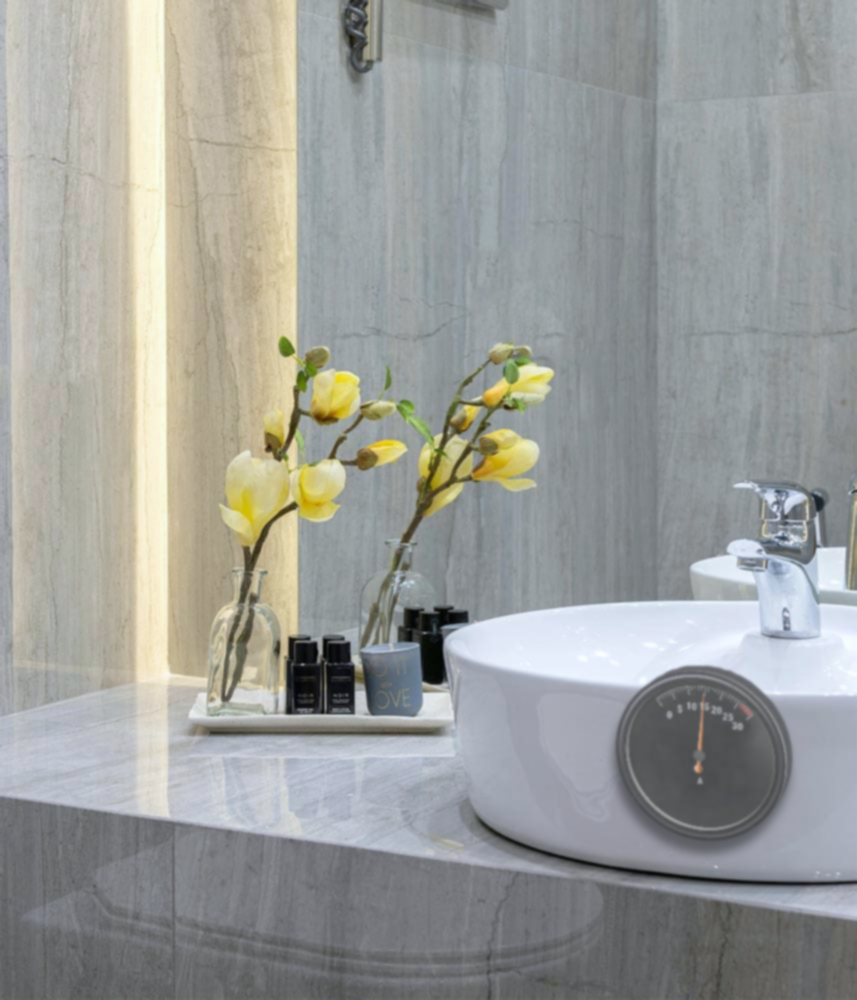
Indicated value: 15 A
